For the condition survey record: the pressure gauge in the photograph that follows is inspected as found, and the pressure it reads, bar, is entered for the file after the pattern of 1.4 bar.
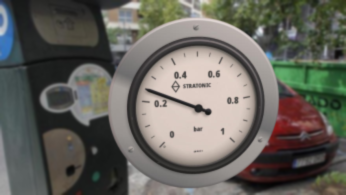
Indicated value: 0.25 bar
